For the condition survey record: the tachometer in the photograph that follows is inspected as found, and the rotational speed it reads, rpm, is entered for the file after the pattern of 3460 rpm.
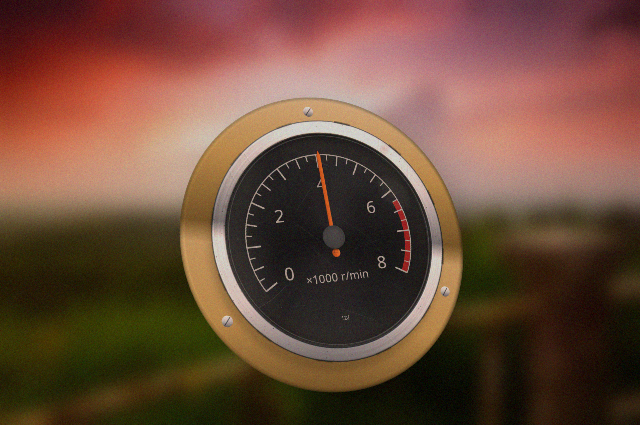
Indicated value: 4000 rpm
